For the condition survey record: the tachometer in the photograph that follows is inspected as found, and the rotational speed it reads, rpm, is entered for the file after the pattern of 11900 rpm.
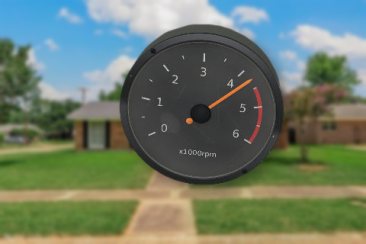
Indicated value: 4250 rpm
